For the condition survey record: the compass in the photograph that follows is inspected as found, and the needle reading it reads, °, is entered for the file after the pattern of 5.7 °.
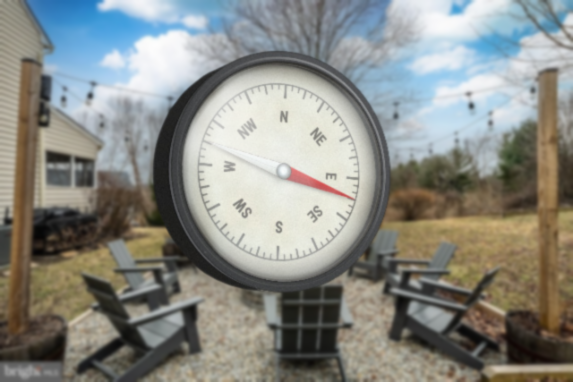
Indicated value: 105 °
